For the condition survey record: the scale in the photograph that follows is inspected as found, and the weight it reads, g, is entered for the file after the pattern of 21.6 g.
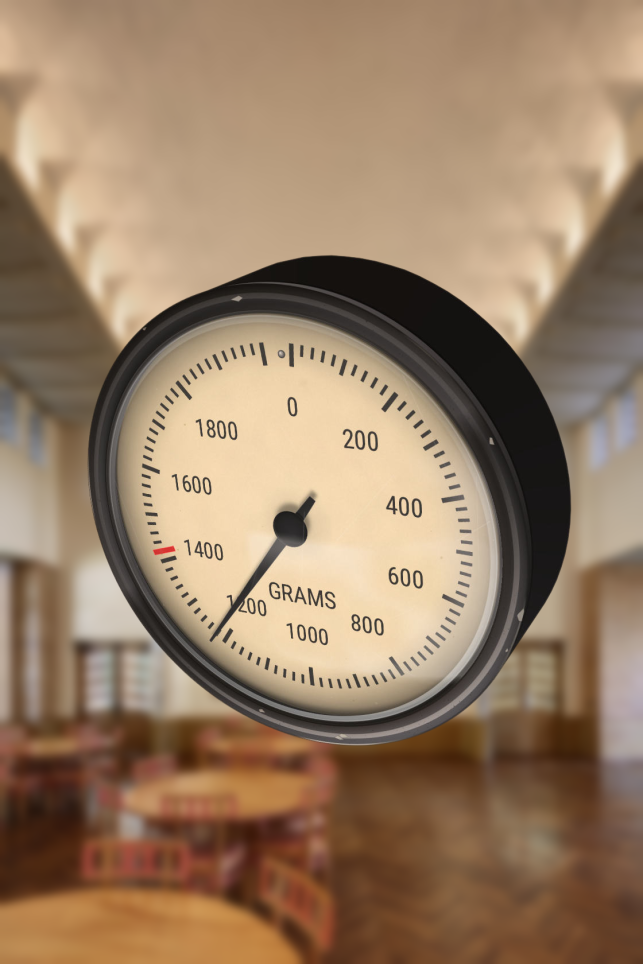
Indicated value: 1220 g
